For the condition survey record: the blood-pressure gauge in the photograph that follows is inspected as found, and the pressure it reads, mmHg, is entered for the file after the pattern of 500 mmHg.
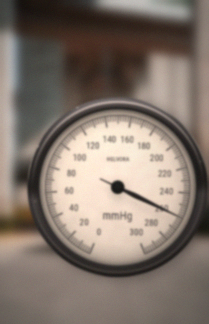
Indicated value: 260 mmHg
